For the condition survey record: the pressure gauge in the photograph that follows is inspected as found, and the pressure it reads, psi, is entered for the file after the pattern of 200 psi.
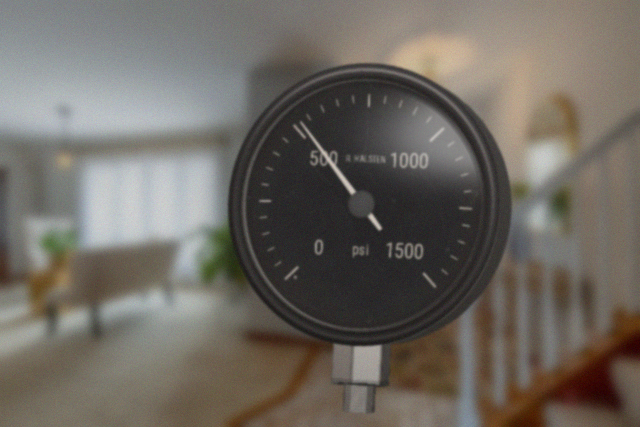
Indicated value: 525 psi
